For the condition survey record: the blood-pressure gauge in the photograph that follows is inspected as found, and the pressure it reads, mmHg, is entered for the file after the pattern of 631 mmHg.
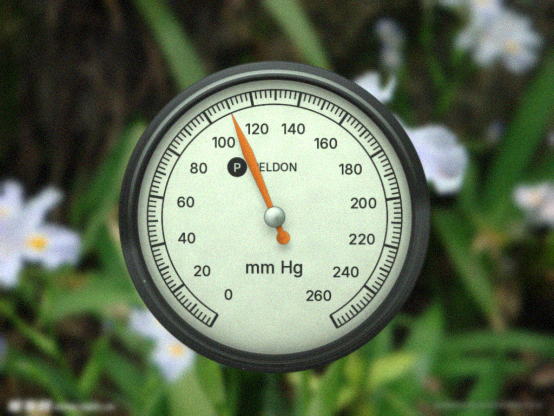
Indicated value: 110 mmHg
